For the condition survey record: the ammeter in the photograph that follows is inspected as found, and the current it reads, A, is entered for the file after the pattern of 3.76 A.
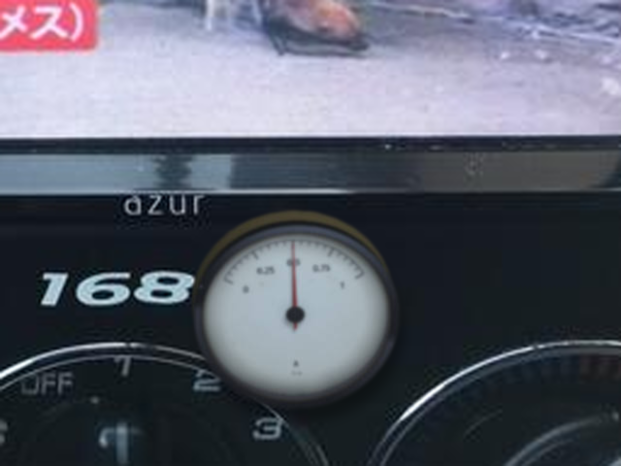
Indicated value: 0.5 A
